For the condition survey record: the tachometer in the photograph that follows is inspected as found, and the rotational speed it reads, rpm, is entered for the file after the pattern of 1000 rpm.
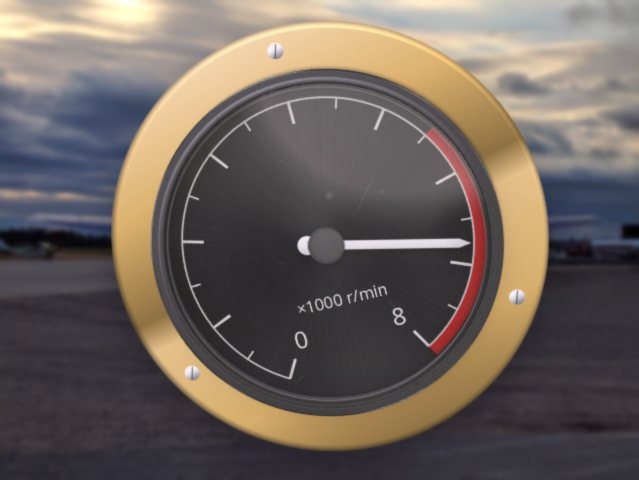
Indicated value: 6750 rpm
